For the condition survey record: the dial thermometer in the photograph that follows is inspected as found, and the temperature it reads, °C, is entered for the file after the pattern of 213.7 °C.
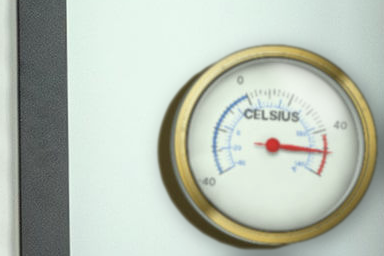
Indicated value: 50 °C
